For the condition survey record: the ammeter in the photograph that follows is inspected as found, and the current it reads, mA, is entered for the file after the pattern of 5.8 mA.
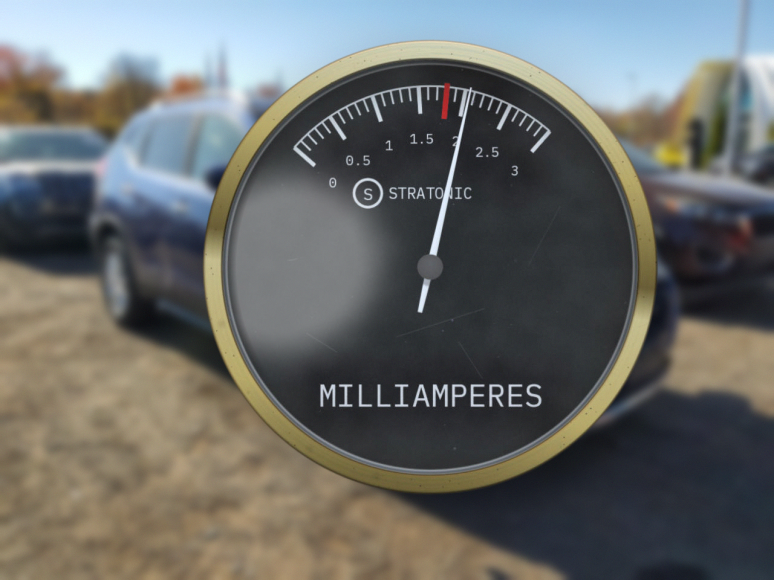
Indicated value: 2.05 mA
